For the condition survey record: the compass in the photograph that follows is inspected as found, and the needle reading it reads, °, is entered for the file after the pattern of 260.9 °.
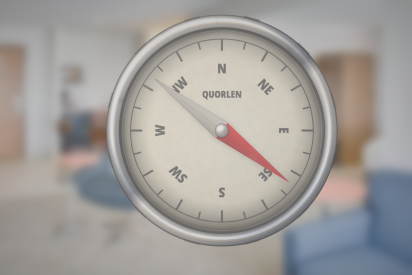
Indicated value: 127.5 °
